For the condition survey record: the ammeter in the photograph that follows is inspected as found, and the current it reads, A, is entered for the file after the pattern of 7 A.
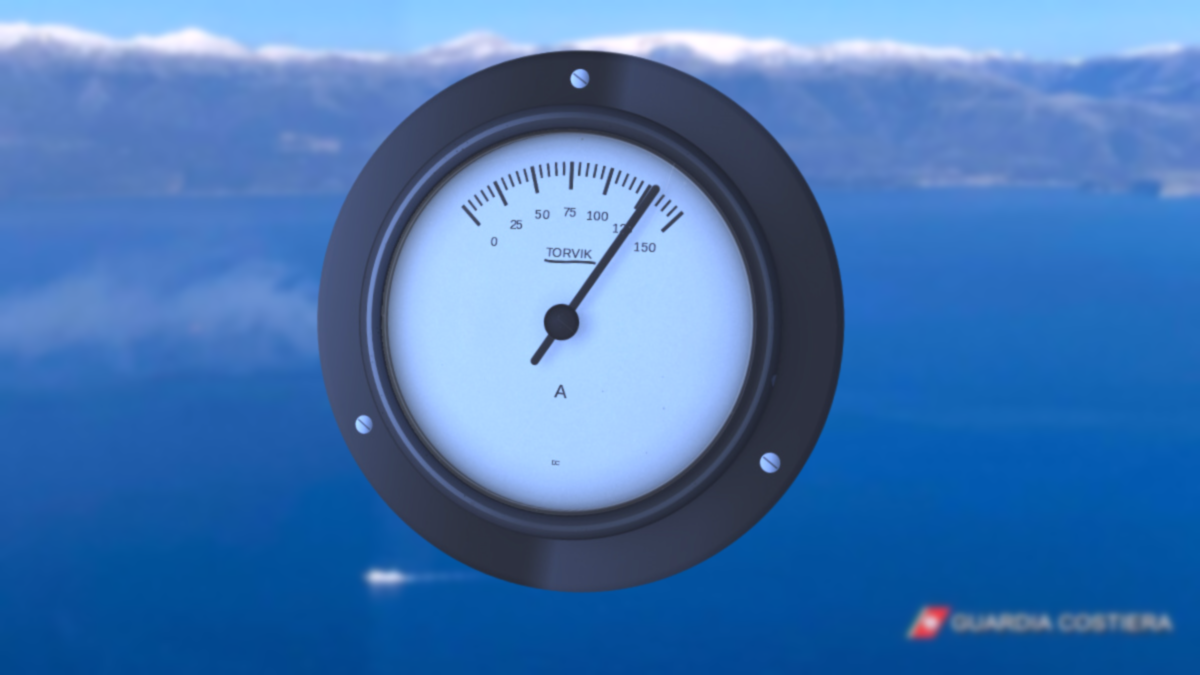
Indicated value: 130 A
